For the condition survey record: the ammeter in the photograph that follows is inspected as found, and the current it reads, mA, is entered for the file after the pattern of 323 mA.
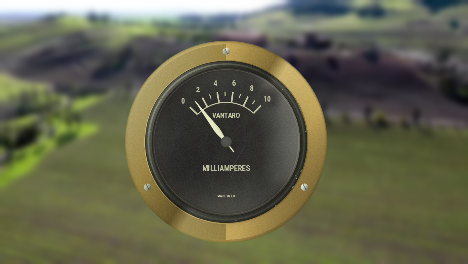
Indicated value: 1 mA
